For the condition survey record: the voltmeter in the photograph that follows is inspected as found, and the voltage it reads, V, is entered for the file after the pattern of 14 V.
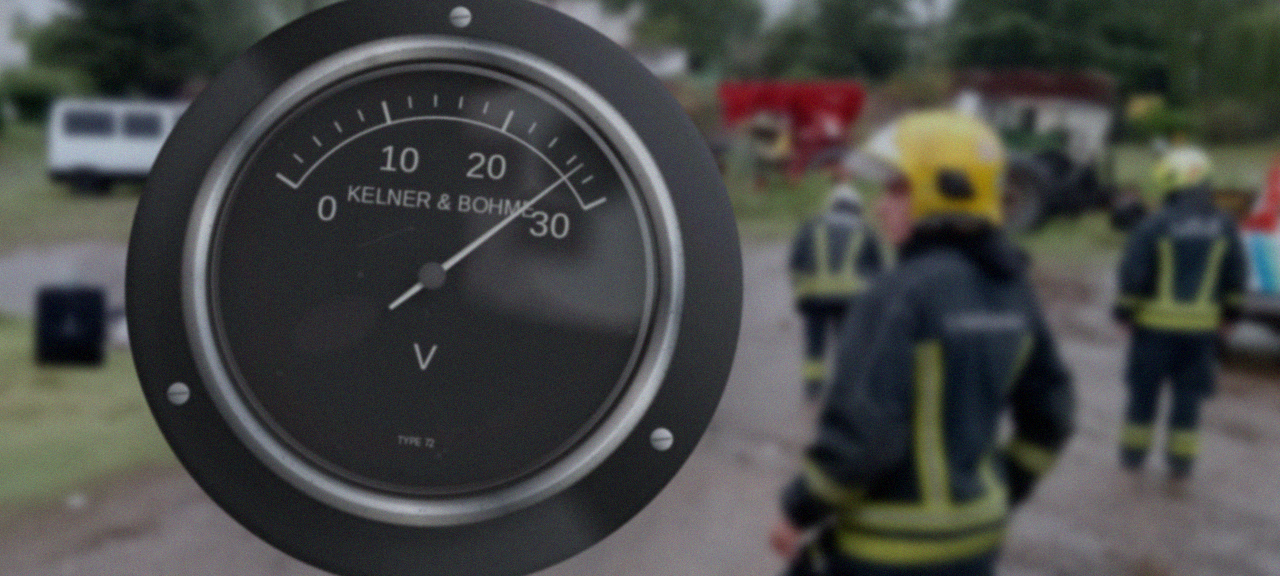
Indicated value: 27 V
